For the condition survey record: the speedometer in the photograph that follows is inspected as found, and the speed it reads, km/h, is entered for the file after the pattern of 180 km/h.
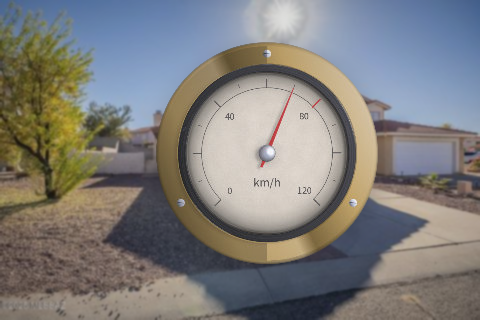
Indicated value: 70 km/h
